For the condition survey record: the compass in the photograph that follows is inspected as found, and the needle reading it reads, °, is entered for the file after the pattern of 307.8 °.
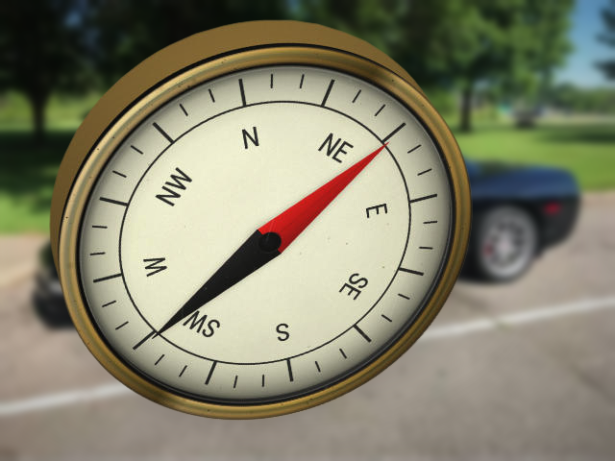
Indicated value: 60 °
